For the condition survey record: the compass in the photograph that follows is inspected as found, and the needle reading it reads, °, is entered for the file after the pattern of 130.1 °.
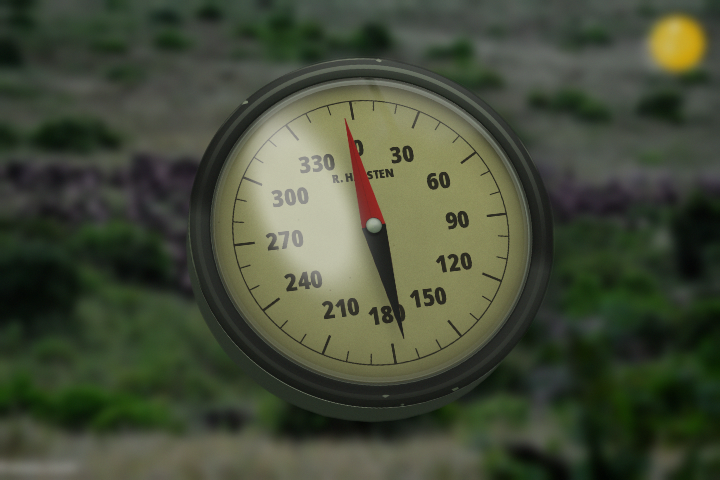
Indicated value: 355 °
